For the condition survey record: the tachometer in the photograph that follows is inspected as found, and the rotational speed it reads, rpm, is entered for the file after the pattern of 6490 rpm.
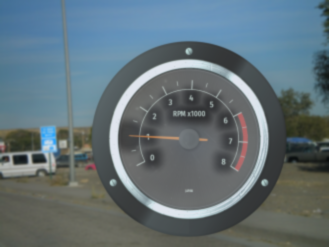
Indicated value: 1000 rpm
